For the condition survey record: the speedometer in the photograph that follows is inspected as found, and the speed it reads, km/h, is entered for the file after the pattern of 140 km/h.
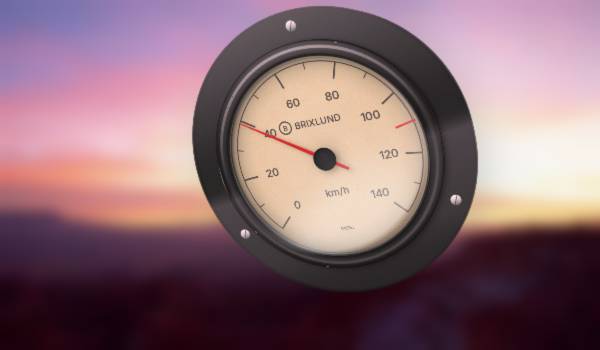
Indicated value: 40 km/h
